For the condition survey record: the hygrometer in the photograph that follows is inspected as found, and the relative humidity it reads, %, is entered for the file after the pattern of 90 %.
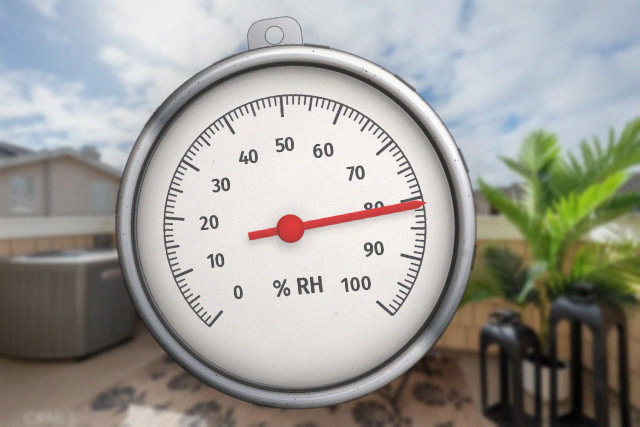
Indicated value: 81 %
